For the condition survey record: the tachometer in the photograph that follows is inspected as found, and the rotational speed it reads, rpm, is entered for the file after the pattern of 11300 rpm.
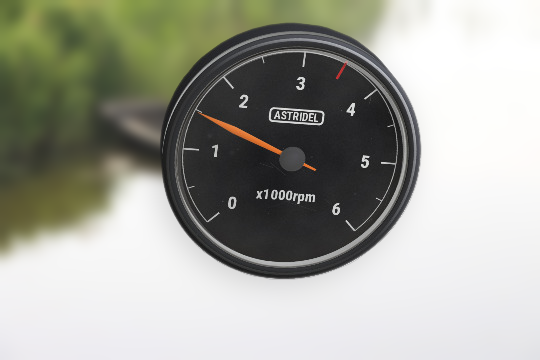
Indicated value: 1500 rpm
